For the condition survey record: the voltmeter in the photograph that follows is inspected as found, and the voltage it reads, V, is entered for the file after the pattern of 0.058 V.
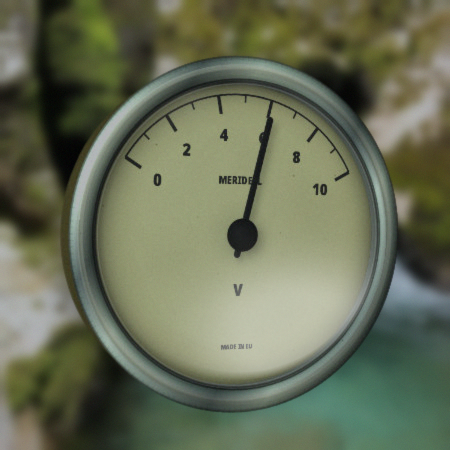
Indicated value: 6 V
